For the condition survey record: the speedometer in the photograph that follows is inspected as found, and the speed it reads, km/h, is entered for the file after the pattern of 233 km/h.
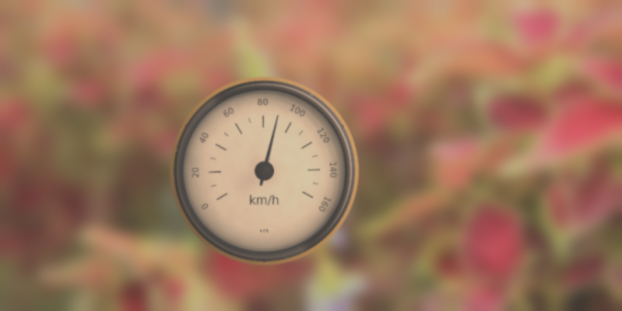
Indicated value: 90 km/h
